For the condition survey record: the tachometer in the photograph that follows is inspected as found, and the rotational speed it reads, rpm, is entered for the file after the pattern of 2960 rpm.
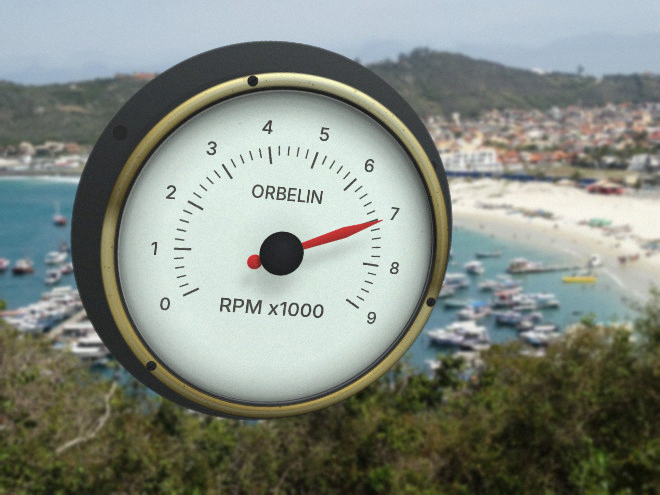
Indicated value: 7000 rpm
